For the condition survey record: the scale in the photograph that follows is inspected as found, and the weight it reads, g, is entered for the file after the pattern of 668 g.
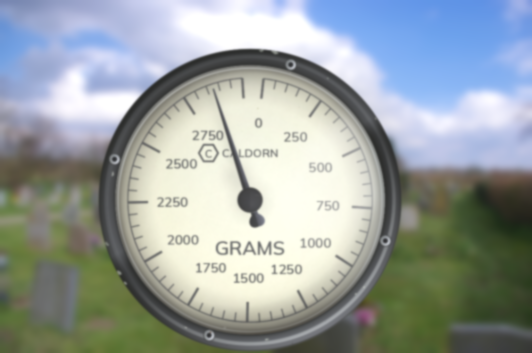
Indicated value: 2875 g
